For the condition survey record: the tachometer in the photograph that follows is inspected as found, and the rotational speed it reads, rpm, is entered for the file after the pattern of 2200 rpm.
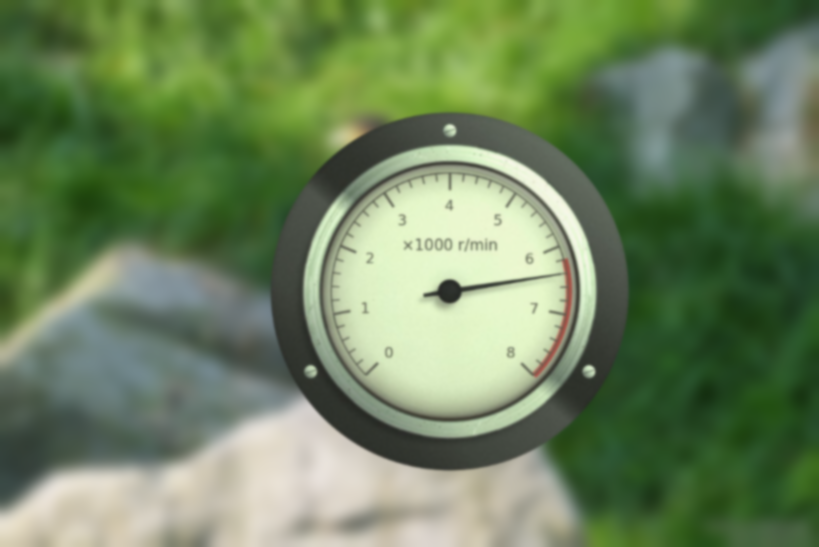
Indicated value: 6400 rpm
